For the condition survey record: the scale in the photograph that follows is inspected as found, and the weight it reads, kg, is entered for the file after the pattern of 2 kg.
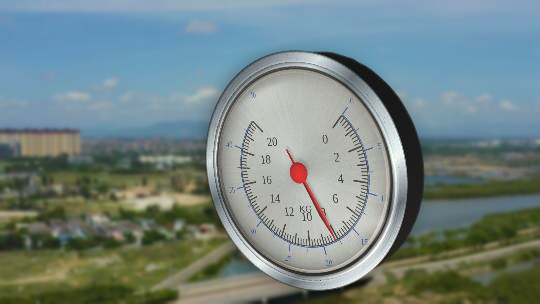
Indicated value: 8 kg
